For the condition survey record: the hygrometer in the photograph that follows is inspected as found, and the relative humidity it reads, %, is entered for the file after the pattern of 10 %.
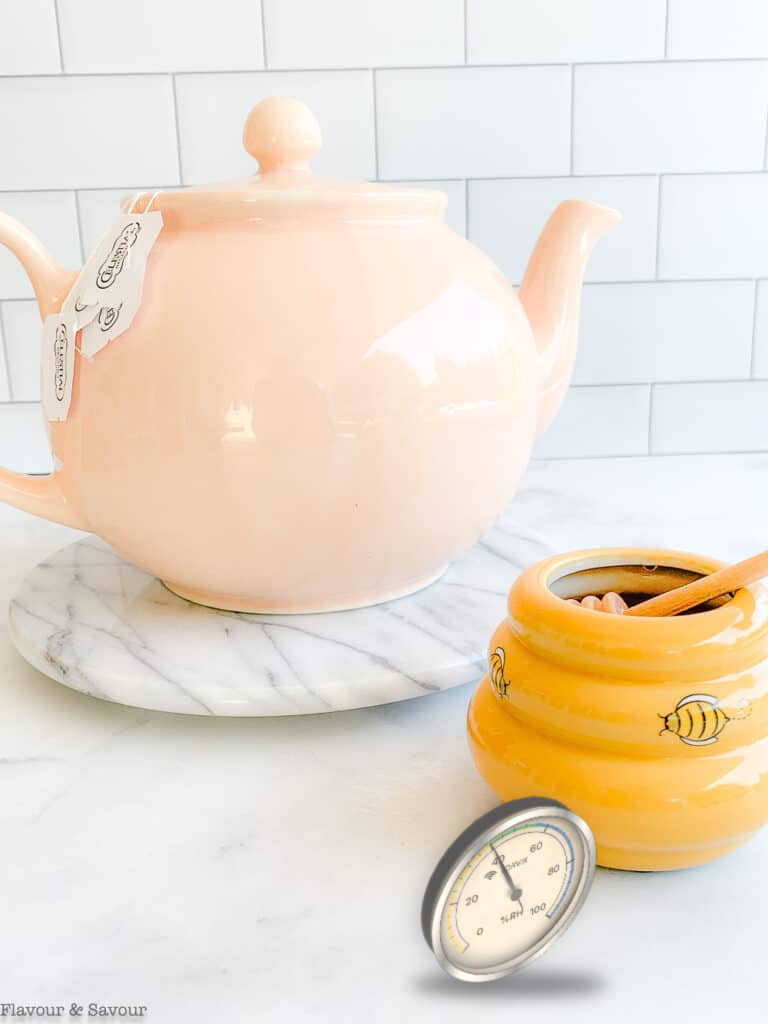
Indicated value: 40 %
